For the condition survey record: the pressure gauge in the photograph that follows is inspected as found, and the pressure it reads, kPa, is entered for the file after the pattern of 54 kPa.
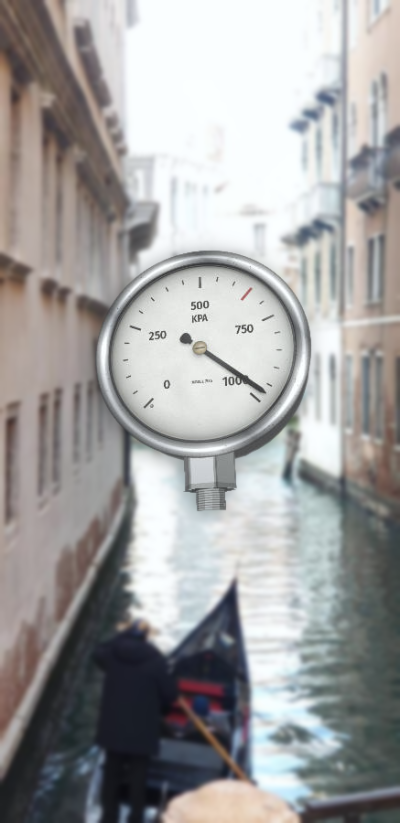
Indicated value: 975 kPa
